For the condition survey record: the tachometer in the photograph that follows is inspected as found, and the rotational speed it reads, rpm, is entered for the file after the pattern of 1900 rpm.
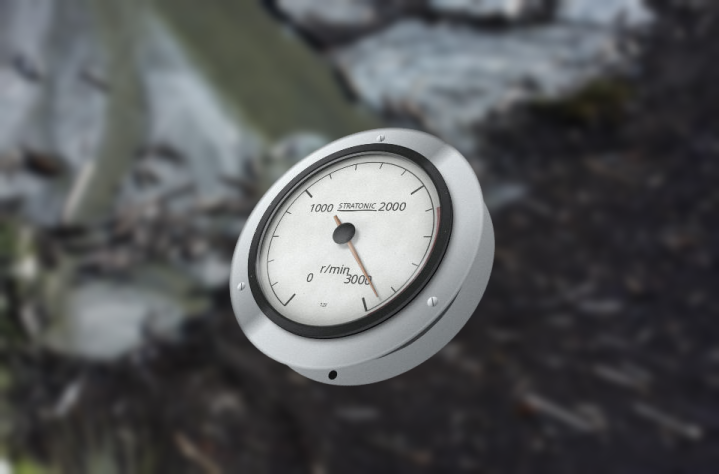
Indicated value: 2900 rpm
